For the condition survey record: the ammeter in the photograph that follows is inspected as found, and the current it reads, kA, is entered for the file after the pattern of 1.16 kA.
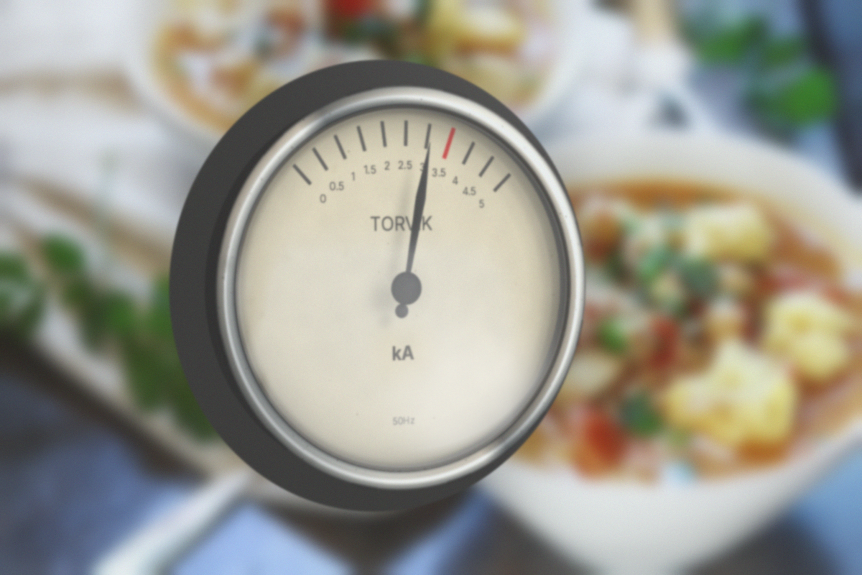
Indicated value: 3 kA
